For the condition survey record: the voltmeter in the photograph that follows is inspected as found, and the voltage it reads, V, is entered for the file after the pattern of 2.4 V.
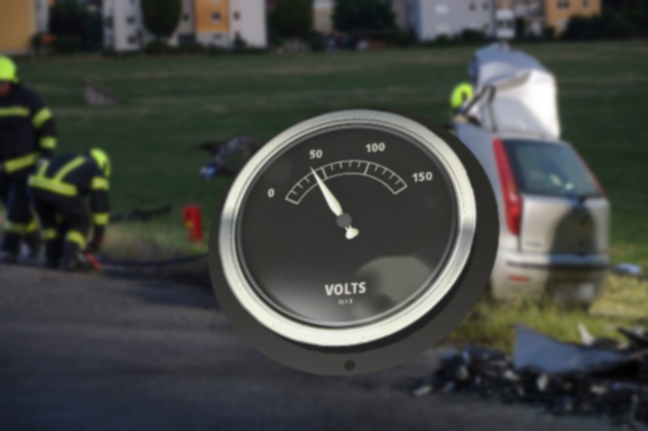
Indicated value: 40 V
